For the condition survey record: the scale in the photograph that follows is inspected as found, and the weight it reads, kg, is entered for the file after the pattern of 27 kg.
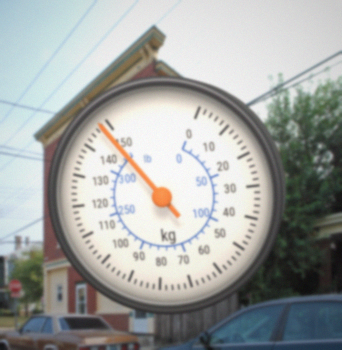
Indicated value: 148 kg
